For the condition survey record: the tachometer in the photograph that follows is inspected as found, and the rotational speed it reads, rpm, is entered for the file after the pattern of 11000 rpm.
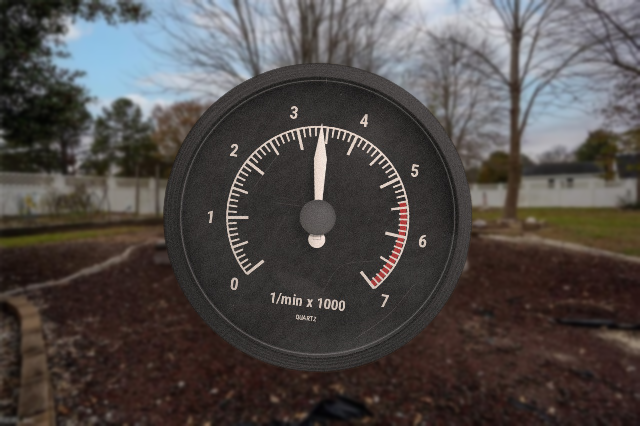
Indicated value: 3400 rpm
